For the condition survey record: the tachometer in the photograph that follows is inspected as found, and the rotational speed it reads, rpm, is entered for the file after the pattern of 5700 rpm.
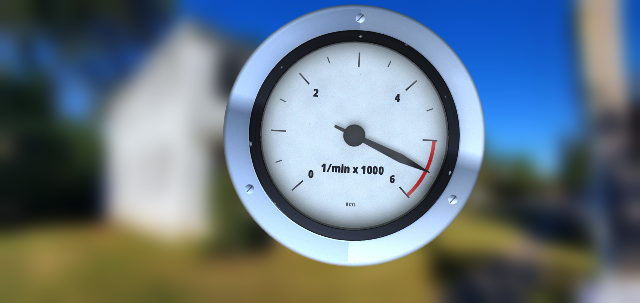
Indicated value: 5500 rpm
